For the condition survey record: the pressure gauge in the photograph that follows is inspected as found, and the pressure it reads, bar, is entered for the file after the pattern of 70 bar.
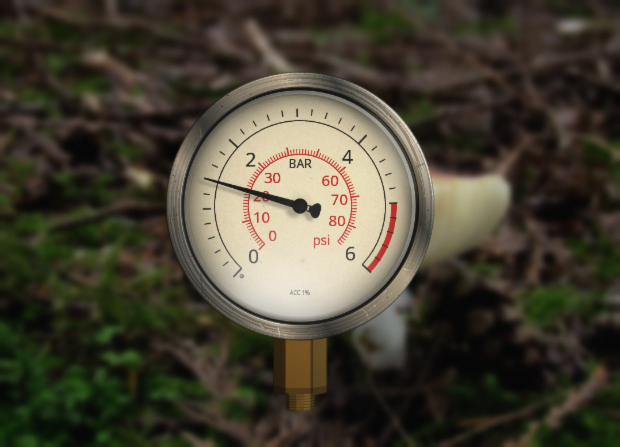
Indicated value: 1.4 bar
